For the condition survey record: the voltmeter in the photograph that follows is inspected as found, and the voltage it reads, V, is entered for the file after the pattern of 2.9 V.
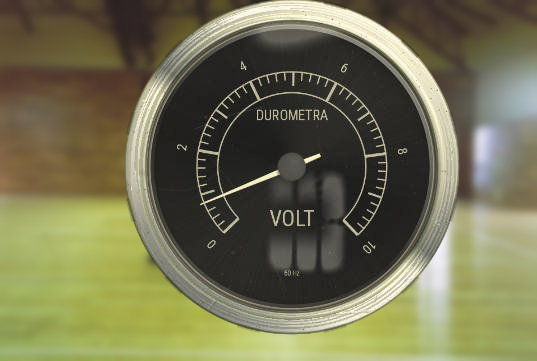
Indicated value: 0.8 V
